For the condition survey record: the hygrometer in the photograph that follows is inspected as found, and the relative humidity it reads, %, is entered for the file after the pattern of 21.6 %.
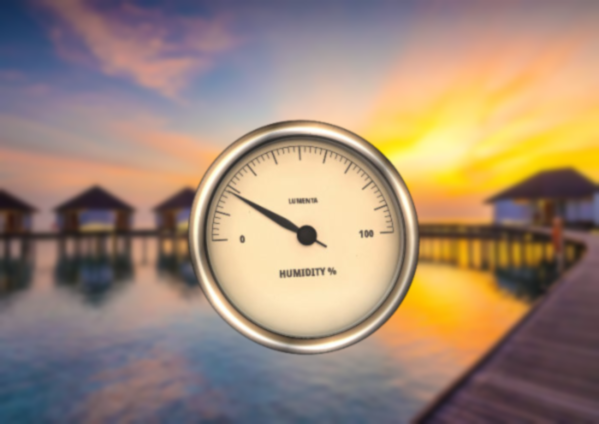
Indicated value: 18 %
